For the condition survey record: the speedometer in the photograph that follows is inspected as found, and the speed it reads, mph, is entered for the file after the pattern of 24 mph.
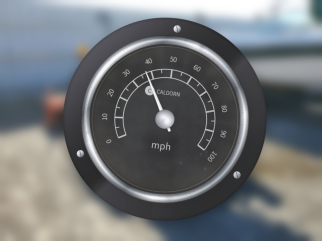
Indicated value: 37.5 mph
